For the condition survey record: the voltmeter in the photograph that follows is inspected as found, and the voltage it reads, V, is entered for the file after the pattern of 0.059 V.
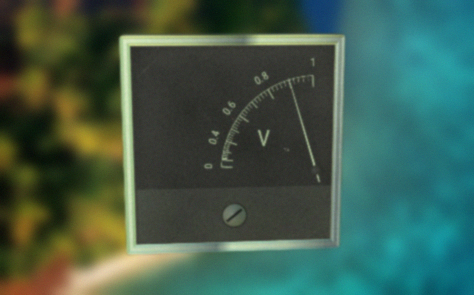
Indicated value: 0.9 V
